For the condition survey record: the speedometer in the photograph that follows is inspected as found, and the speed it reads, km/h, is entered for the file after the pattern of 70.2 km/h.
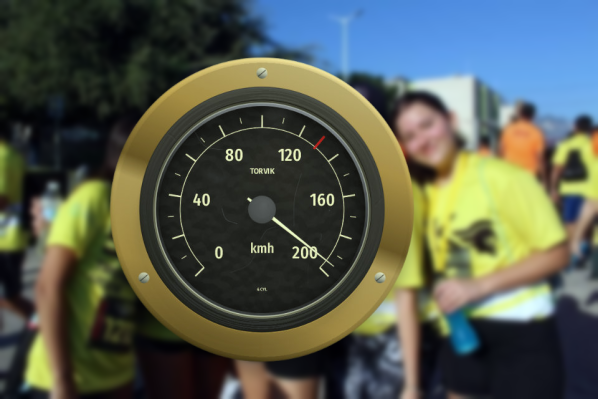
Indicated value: 195 km/h
